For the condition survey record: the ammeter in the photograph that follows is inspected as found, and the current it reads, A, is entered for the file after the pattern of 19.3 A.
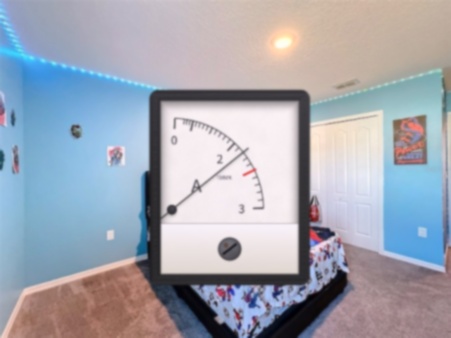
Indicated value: 2.2 A
